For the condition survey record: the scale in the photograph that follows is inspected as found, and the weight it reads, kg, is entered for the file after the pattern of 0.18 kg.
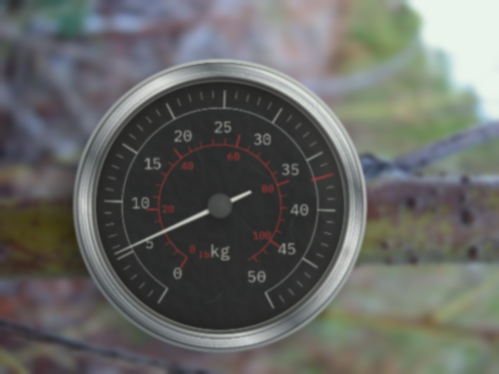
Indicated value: 5.5 kg
